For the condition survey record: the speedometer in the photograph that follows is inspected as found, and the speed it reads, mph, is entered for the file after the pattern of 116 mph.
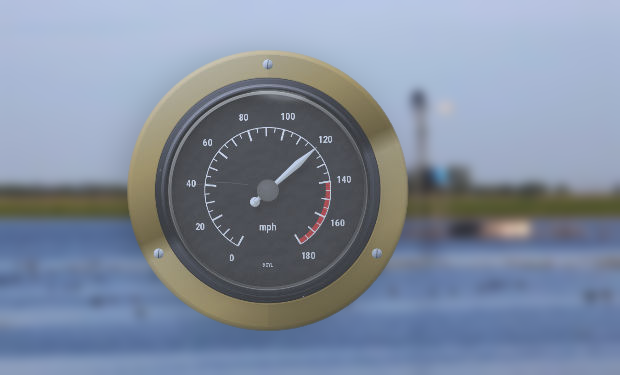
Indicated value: 120 mph
